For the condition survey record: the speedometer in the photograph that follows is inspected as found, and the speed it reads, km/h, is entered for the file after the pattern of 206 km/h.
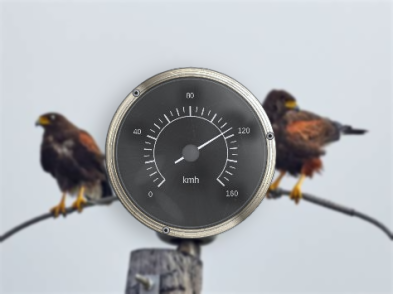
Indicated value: 115 km/h
